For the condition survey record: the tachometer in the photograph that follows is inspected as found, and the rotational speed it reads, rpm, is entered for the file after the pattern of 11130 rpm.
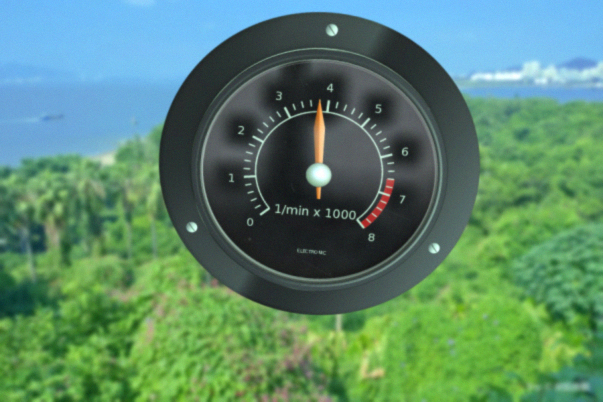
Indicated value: 3800 rpm
